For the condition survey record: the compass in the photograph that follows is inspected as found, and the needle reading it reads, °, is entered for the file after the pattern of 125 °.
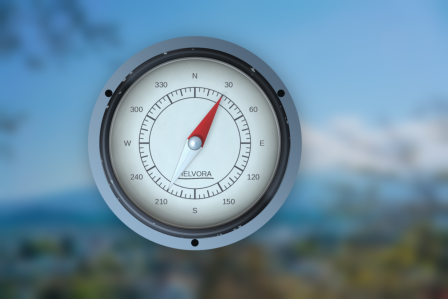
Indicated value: 30 °
